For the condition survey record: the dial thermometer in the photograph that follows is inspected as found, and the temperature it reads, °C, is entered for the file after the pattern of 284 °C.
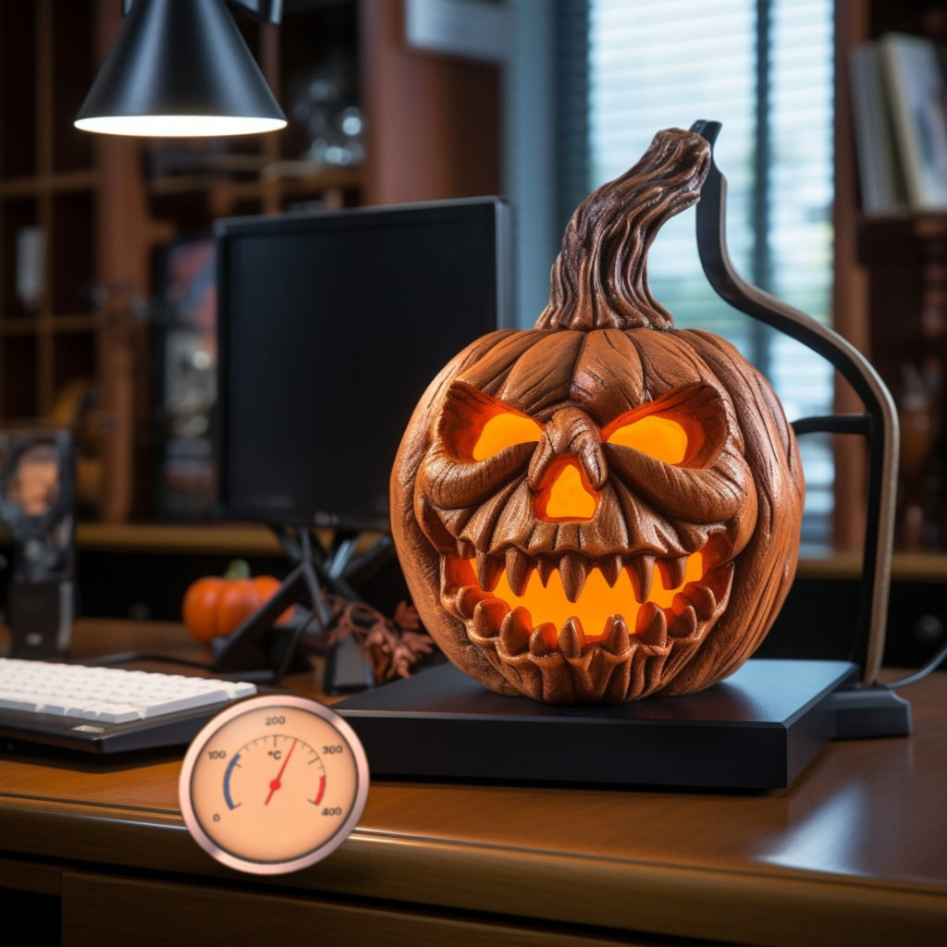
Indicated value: 240 °C
